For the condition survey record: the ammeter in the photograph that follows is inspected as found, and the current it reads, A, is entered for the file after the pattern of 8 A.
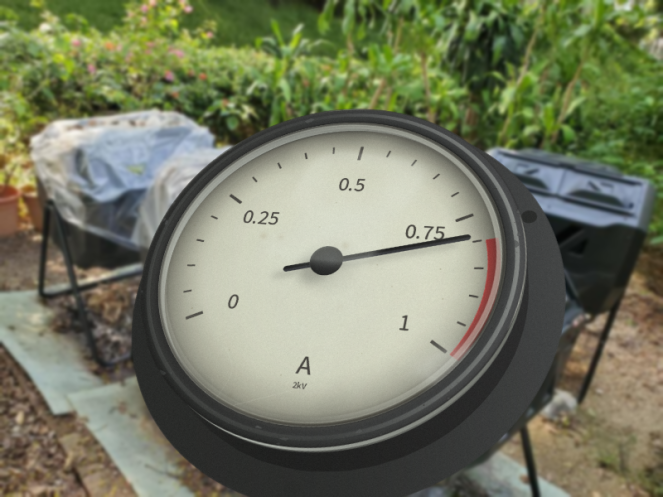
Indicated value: 0.8 A
